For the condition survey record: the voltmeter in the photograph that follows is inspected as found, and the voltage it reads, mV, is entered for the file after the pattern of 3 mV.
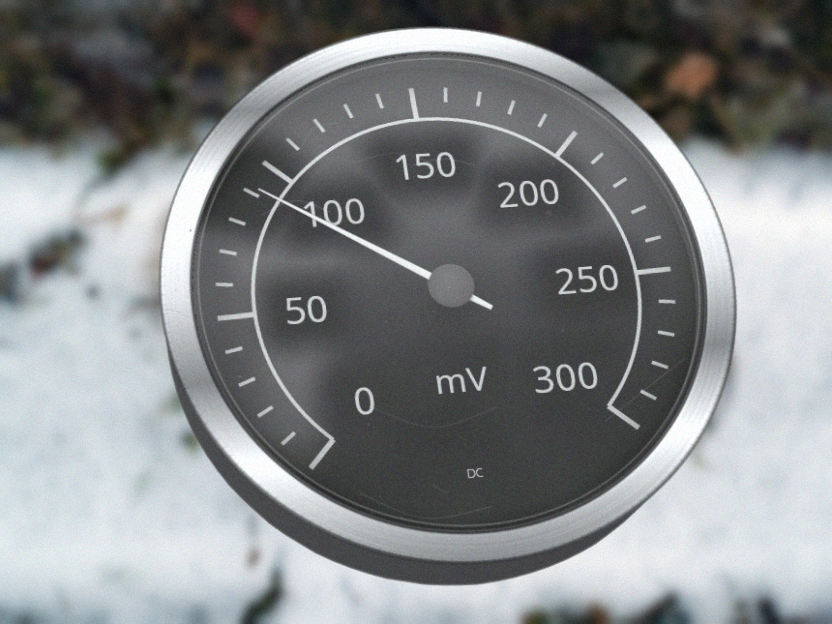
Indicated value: 90 mV
